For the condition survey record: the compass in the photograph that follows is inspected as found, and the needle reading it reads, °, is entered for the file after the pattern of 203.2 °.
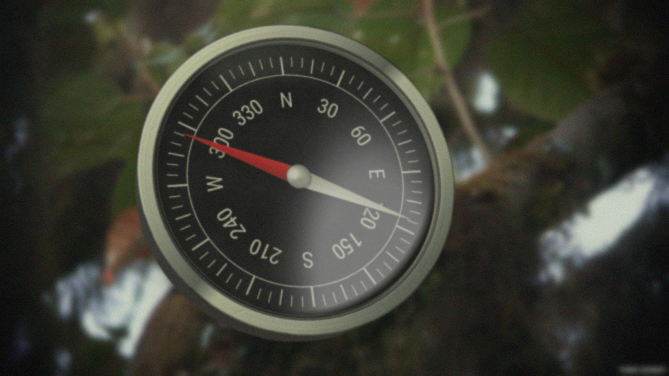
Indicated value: 295 °
